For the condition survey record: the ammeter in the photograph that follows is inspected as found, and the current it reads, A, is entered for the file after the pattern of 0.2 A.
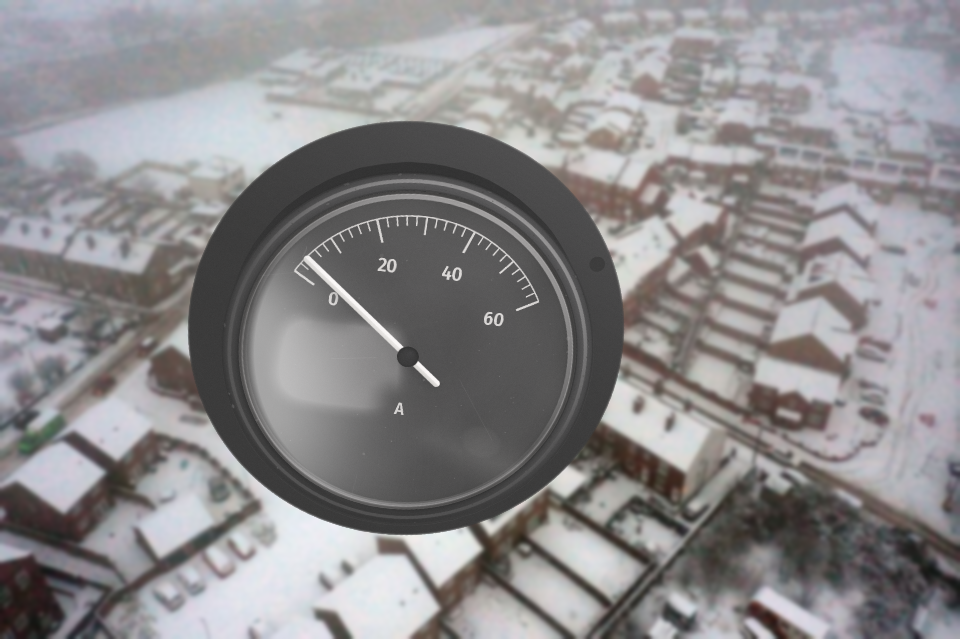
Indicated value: 4 A
